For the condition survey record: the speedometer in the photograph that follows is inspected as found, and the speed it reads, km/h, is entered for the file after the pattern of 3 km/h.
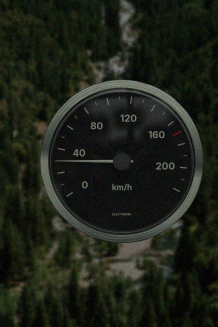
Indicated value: 30 km/h
